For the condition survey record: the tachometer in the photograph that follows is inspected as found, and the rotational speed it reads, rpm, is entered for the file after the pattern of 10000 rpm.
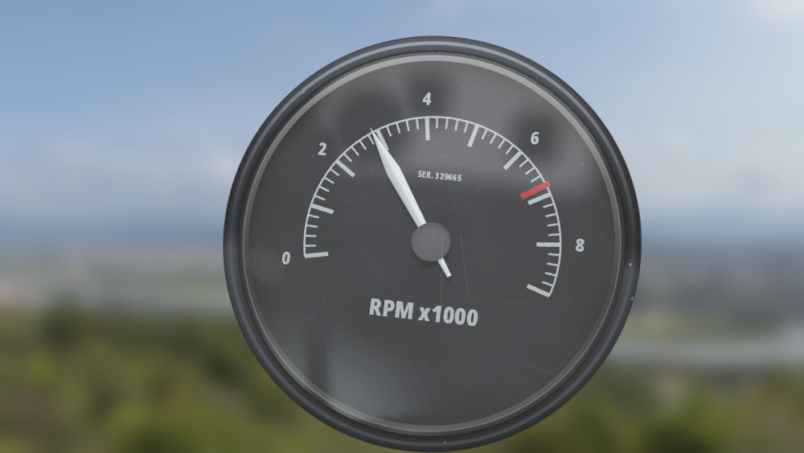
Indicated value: 2900 rpm
